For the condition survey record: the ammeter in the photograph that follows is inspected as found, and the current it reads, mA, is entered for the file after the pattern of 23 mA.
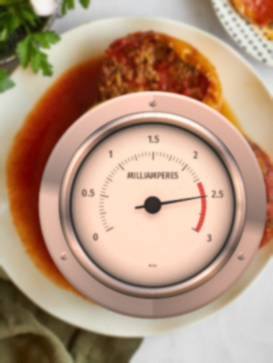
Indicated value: 2.5 mA
